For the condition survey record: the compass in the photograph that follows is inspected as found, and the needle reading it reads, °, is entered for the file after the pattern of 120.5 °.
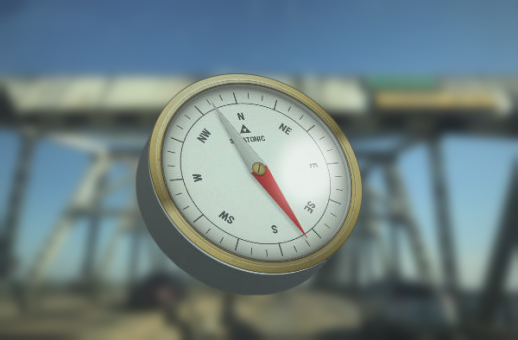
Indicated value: 160 °
